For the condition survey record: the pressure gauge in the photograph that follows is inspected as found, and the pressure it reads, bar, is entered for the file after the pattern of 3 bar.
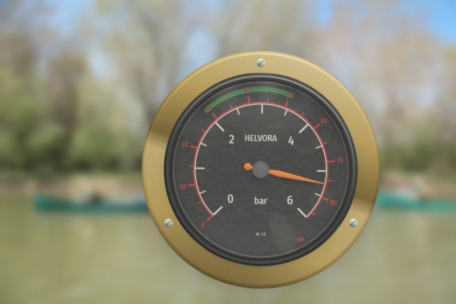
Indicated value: 5.25 bar
